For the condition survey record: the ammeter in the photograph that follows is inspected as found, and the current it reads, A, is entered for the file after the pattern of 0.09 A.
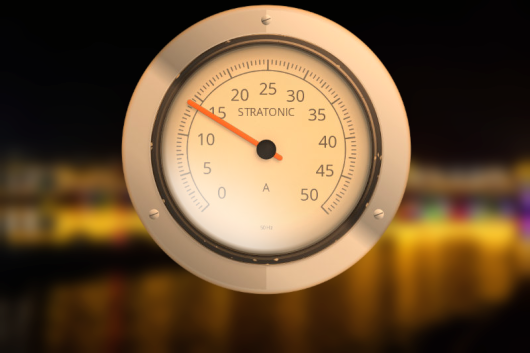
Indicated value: 14 A
